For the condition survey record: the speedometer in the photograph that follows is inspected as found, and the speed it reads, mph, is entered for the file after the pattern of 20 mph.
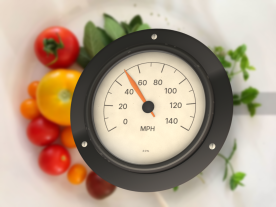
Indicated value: 50 mph
